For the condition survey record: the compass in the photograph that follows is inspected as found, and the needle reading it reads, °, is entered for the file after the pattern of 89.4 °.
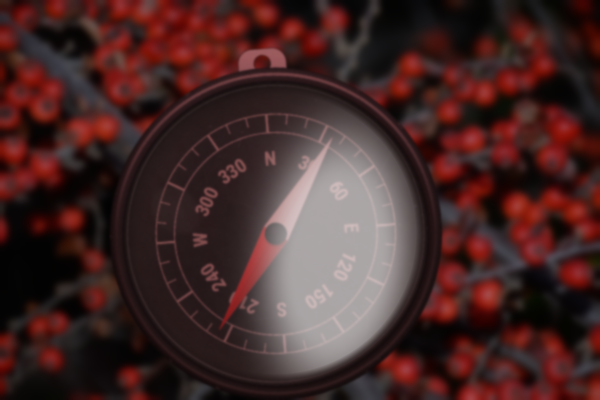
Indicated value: 215 °
